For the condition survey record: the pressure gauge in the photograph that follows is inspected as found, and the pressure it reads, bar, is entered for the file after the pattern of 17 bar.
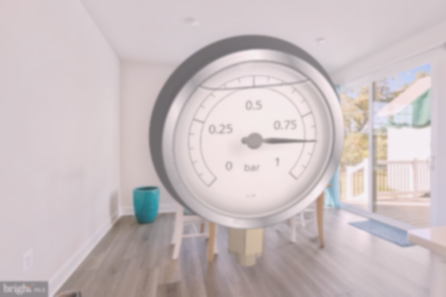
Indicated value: 0.85 bar
